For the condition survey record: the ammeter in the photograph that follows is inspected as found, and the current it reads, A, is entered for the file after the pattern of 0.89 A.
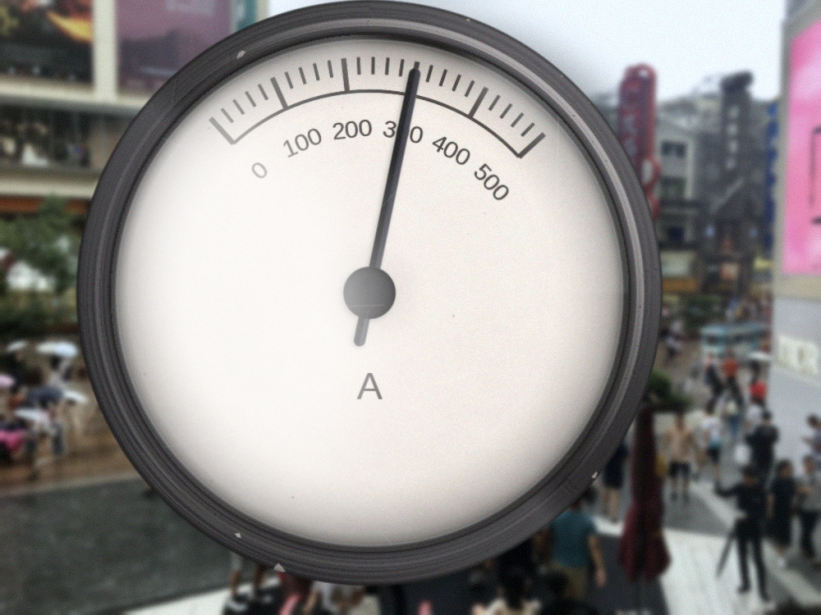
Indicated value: 300 A
